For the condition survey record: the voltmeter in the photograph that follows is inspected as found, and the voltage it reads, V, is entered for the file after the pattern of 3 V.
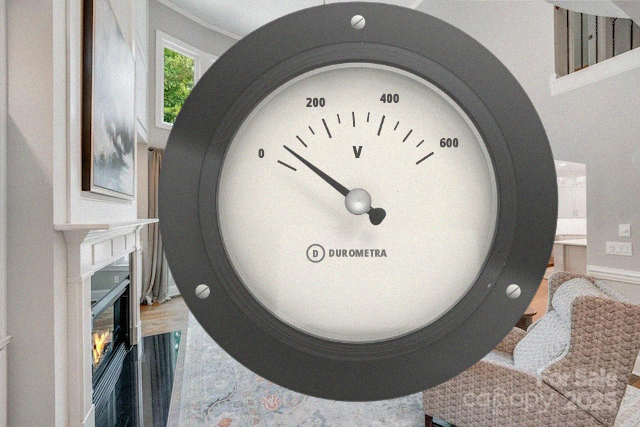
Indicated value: 50 V
